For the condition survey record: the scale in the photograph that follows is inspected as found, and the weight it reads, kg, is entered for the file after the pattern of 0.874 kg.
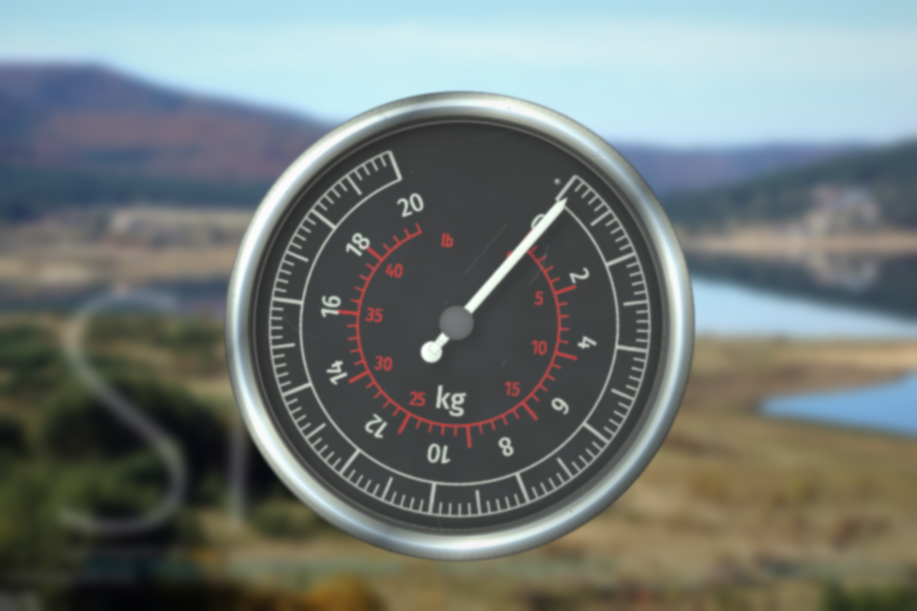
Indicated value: 0.2 kg
